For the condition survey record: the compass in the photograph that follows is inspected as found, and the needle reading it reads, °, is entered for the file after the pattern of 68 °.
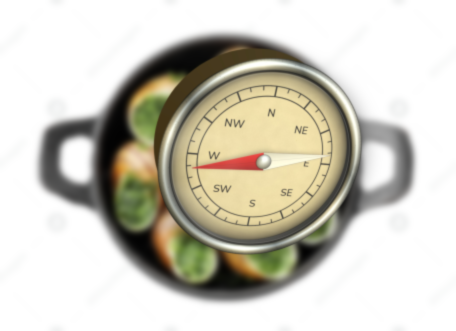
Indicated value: 260 °
